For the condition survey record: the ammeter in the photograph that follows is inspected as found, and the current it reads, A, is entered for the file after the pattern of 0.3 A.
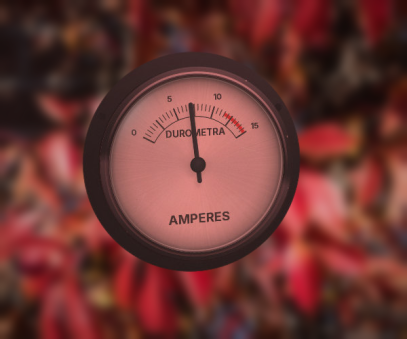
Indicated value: 7 A
